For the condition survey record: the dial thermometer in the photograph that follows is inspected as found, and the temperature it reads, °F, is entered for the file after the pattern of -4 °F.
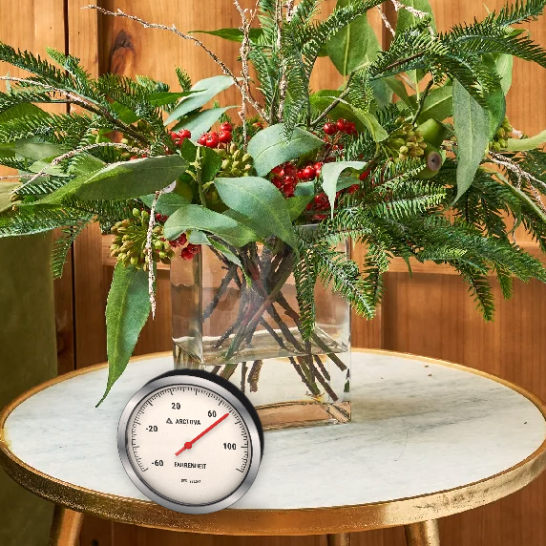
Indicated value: 70 °F
